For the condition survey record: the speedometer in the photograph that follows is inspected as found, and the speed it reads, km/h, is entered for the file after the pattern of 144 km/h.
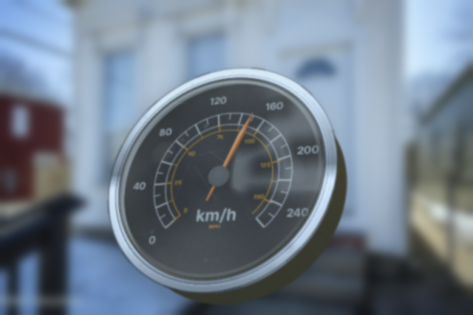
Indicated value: 150 km/h
